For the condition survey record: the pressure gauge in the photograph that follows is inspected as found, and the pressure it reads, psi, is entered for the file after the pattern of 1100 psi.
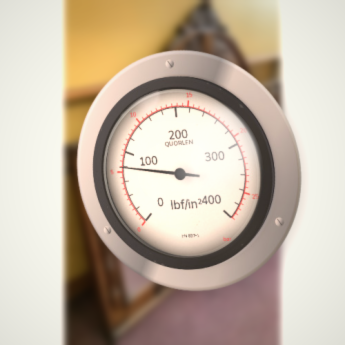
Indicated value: 80 psi
